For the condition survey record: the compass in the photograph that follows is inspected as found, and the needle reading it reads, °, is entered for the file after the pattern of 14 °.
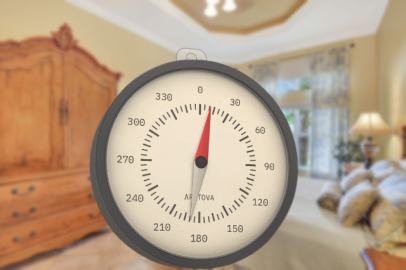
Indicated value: 10 °
